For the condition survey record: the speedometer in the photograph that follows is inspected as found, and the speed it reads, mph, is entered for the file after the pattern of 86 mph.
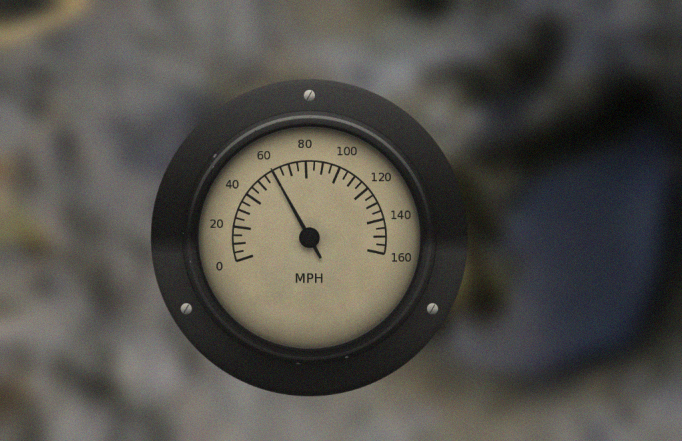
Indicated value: 60 mph
